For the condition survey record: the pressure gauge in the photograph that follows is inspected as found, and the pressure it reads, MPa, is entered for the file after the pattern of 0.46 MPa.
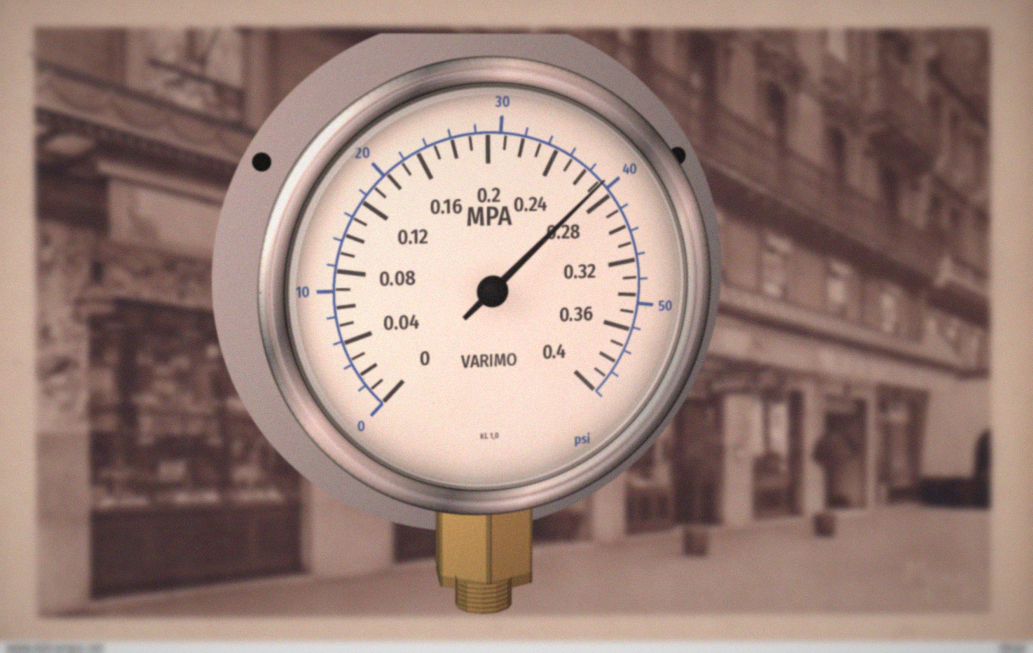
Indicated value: 0.27 MPa
